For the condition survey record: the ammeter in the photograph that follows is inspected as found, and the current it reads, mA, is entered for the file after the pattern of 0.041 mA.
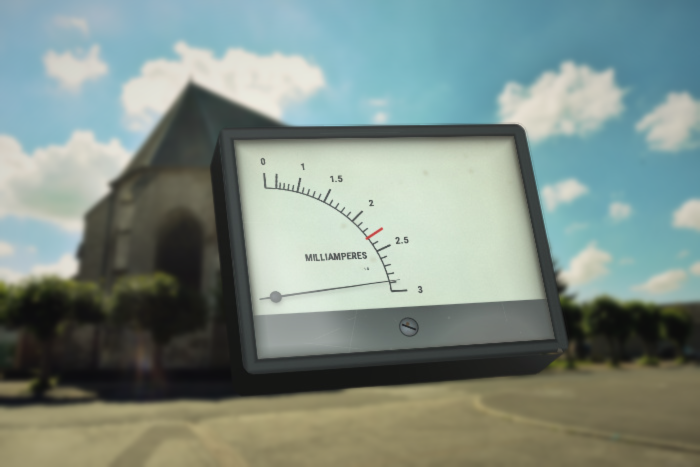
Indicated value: 2.9 mA
